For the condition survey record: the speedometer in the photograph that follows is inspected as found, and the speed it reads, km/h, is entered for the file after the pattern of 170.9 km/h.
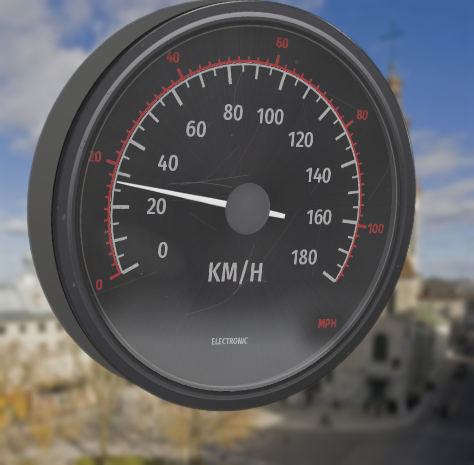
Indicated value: 27.5 km/h
